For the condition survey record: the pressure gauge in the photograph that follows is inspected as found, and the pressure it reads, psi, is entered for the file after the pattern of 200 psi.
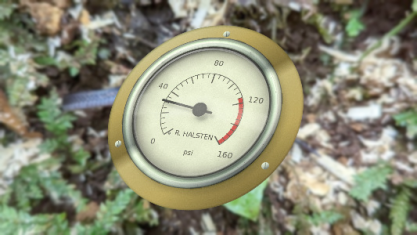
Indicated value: 30 psi
